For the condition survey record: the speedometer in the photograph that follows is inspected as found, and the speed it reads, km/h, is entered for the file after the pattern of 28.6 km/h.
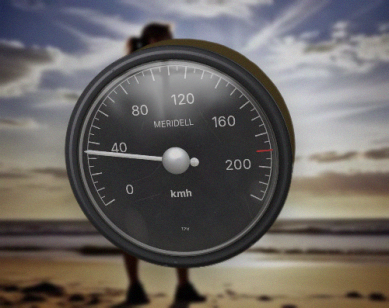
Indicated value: 35 km/h
